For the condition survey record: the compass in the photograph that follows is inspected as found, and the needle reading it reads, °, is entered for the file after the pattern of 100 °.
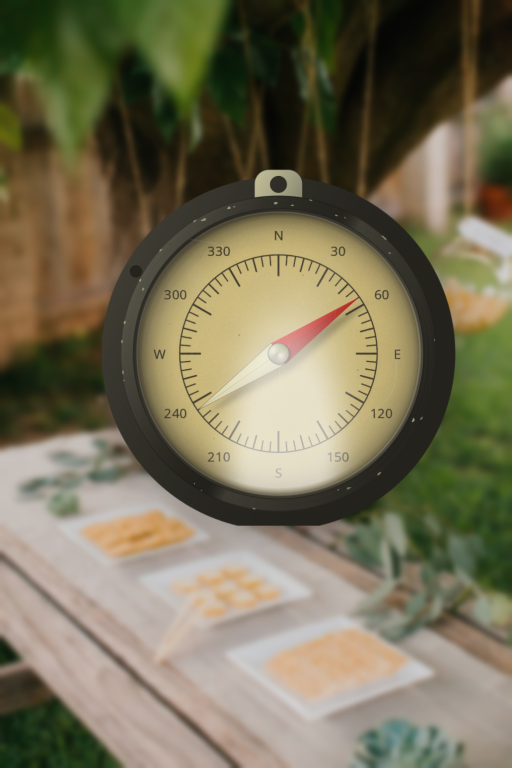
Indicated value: 55 °
